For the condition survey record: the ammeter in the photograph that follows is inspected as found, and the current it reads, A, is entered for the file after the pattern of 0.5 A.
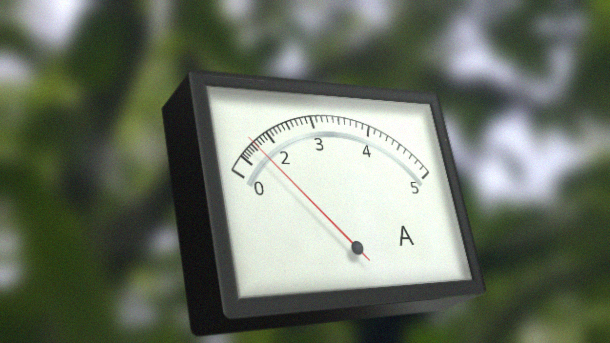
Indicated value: 1.5 A
